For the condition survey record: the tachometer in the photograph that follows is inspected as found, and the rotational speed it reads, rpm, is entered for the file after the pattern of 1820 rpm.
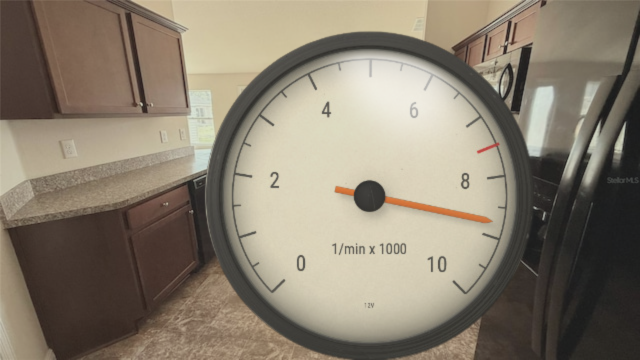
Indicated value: 8750 rpm
